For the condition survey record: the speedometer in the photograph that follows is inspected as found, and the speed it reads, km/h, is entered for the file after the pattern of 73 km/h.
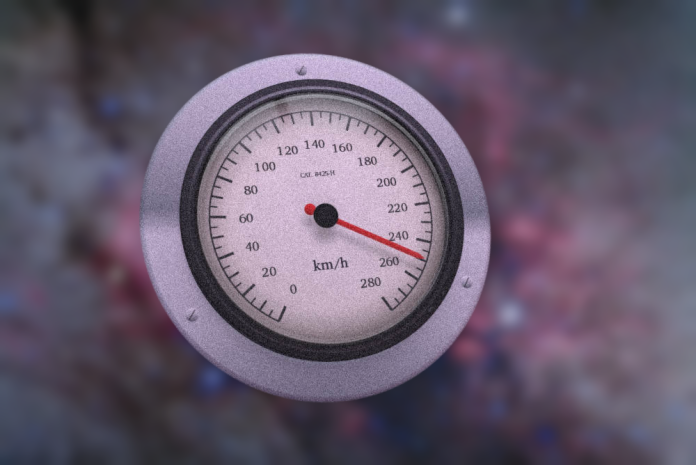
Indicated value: 250 km/h
